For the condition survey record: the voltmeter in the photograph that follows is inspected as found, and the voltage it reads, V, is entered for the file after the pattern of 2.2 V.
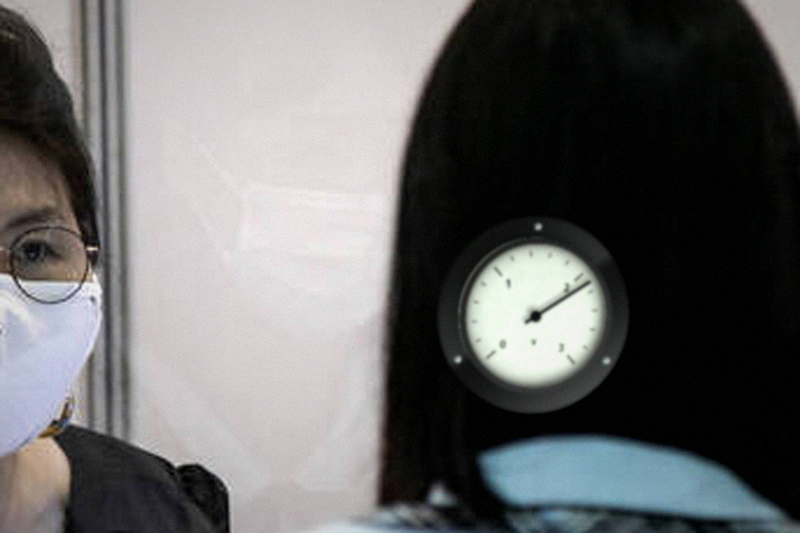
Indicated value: 2.1 V
